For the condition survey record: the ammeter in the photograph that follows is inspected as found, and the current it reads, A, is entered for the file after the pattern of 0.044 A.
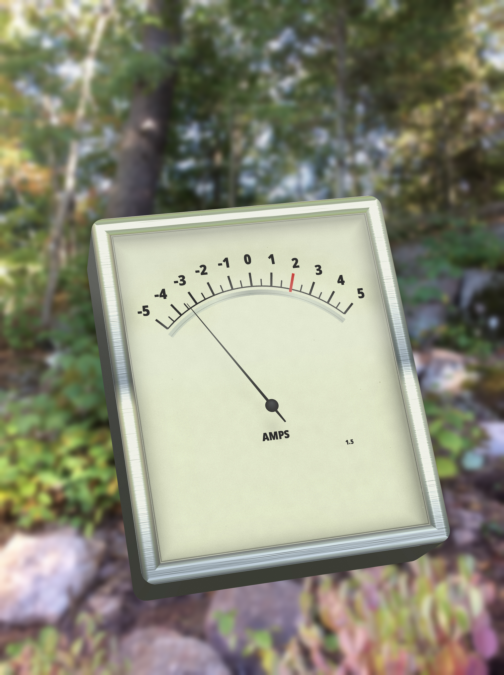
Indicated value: -3.5 A
